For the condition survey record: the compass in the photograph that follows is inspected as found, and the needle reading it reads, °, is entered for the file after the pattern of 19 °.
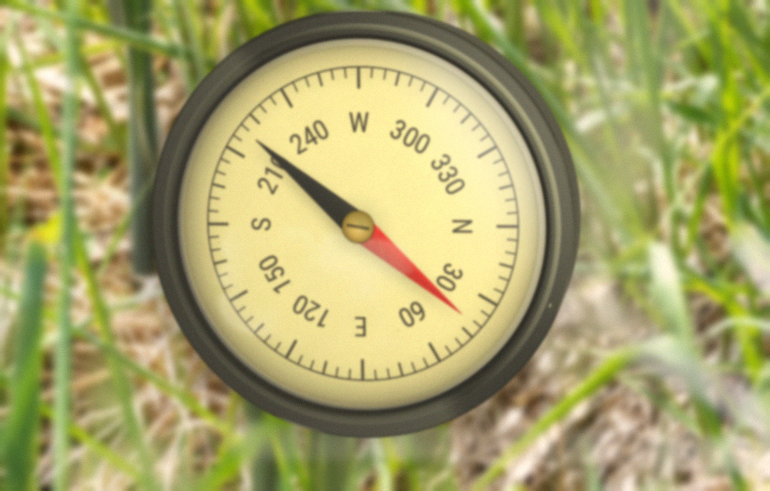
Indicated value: 40 °
